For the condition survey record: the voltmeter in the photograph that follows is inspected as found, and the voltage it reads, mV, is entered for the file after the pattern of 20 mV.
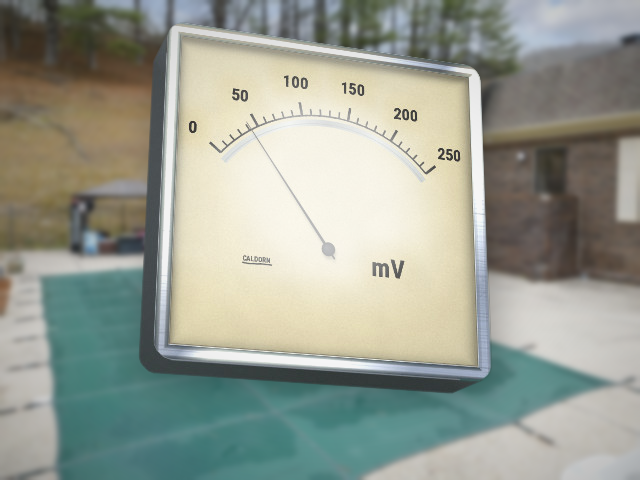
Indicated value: 40 mV
